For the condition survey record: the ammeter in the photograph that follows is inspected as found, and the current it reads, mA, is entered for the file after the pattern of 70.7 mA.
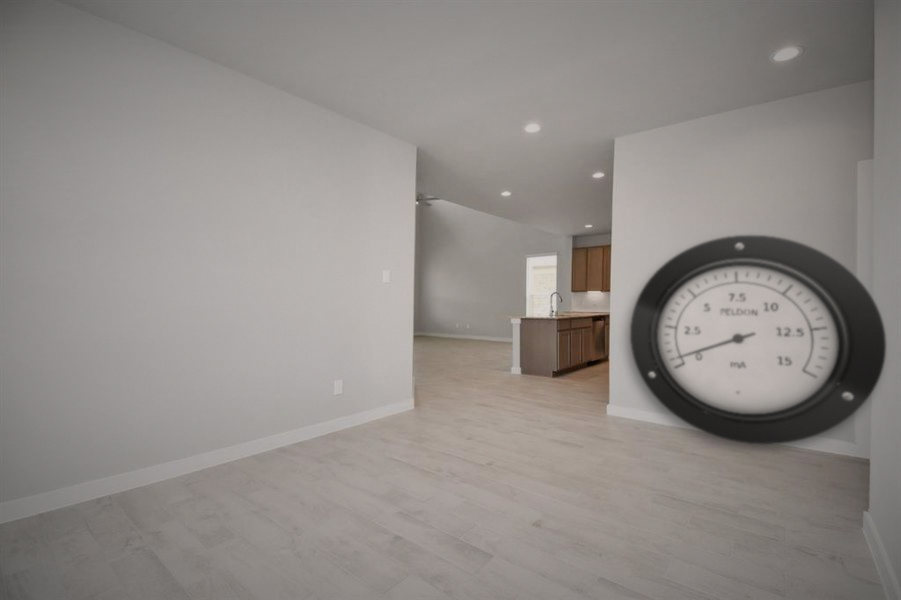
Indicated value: 0.5 mA
